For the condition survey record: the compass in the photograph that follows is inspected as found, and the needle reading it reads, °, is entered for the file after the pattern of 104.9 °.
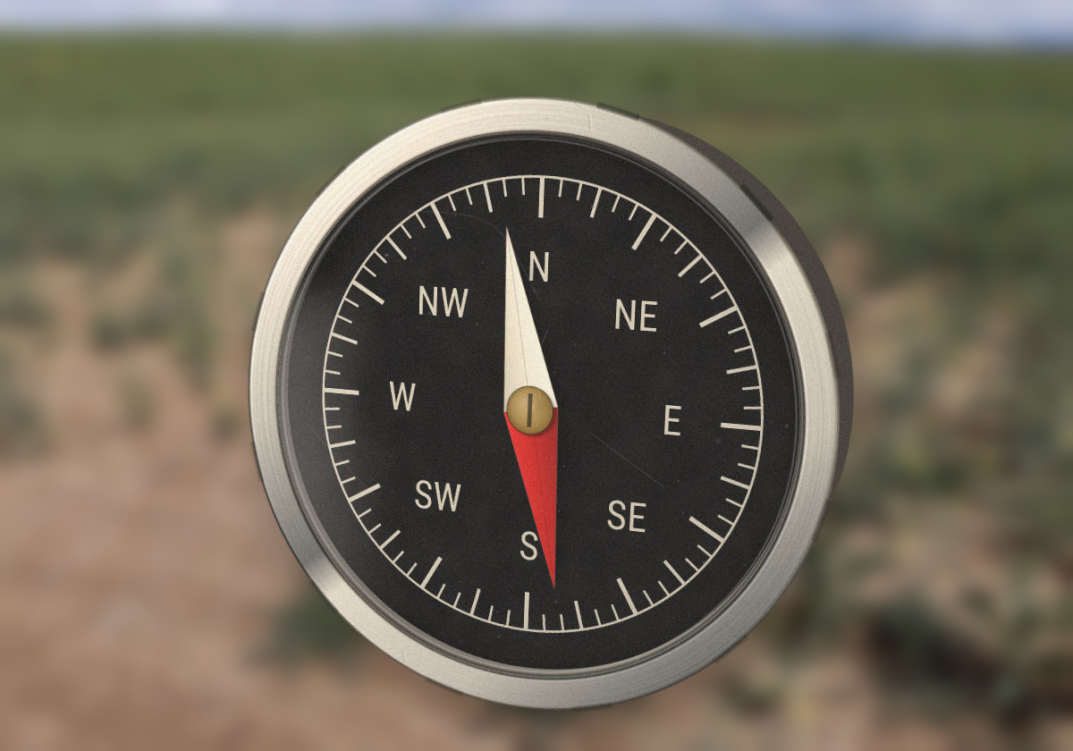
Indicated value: 170 °
